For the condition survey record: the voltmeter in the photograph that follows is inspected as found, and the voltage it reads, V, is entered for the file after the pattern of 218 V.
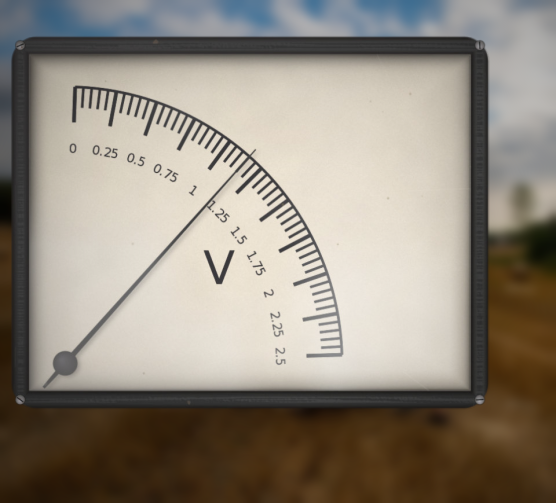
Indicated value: 1.15 V
